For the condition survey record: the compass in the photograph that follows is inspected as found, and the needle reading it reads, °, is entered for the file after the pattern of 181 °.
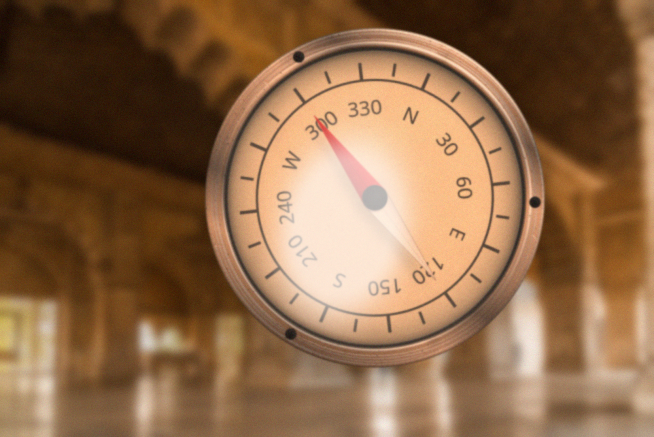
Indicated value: 300 °
